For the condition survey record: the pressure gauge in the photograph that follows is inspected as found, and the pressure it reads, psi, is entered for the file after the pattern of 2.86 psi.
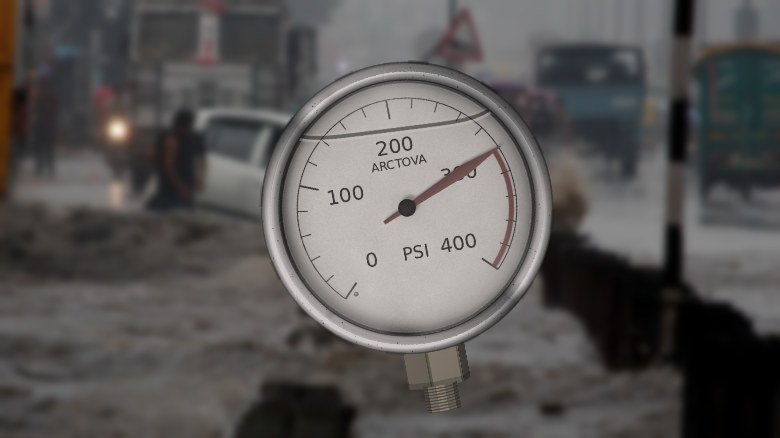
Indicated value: 300 psi
